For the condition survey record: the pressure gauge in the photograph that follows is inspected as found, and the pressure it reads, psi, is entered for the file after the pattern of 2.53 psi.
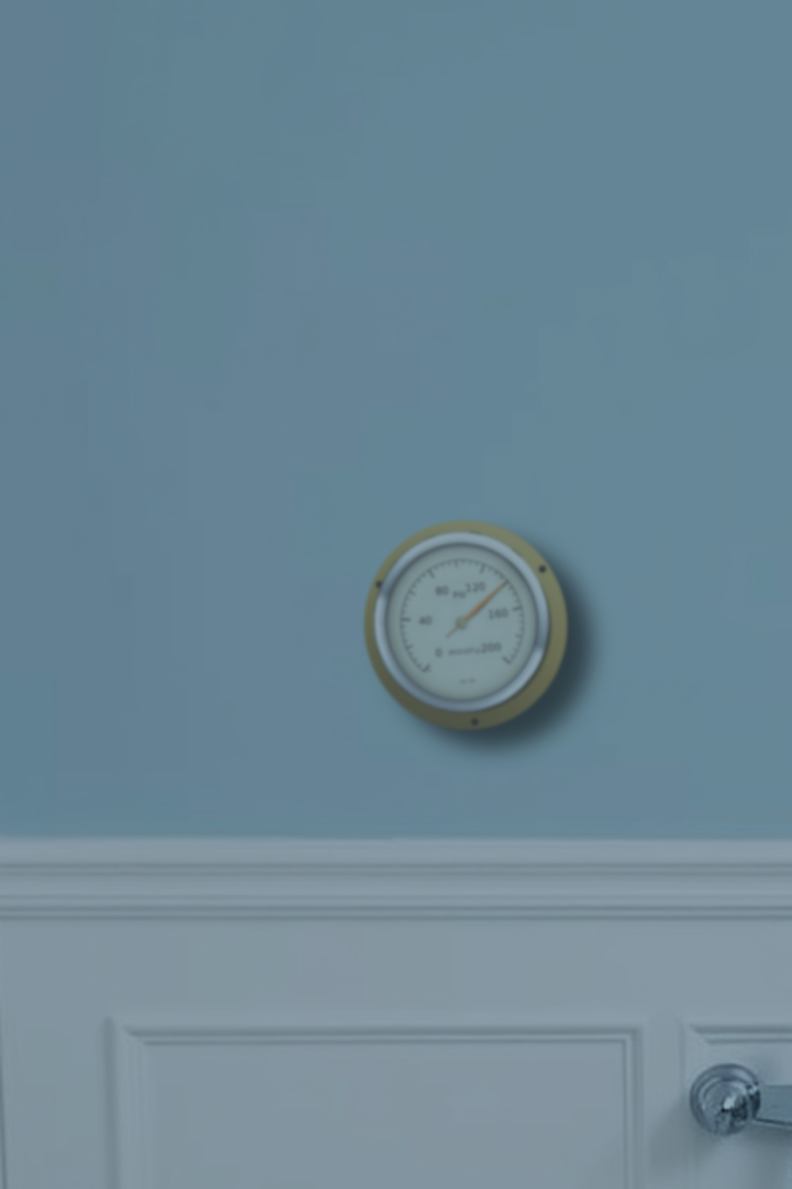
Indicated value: 140 psi
